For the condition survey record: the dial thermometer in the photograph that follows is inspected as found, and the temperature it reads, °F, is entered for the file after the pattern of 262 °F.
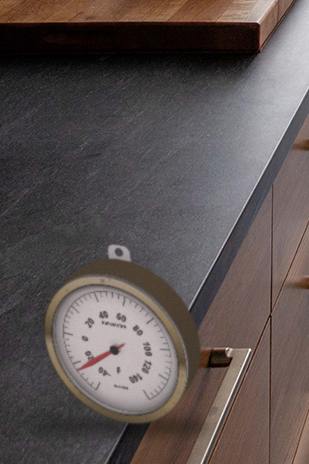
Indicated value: -24 °F
